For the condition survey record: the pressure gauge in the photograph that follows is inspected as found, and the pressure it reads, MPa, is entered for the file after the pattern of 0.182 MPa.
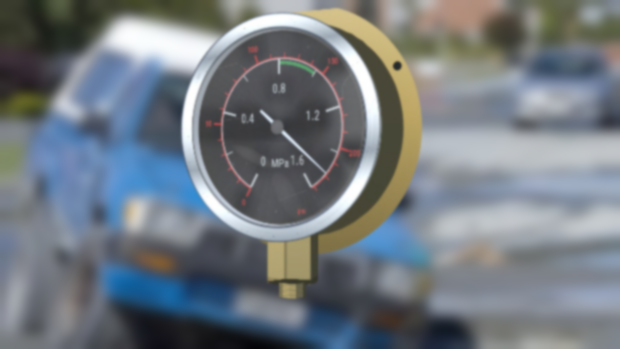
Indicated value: 1.5 MPa
